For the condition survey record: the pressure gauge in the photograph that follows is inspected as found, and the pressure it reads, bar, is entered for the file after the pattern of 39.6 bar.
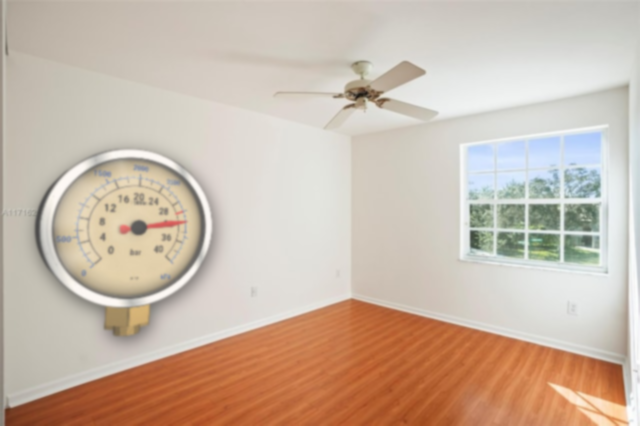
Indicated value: 32 bar
